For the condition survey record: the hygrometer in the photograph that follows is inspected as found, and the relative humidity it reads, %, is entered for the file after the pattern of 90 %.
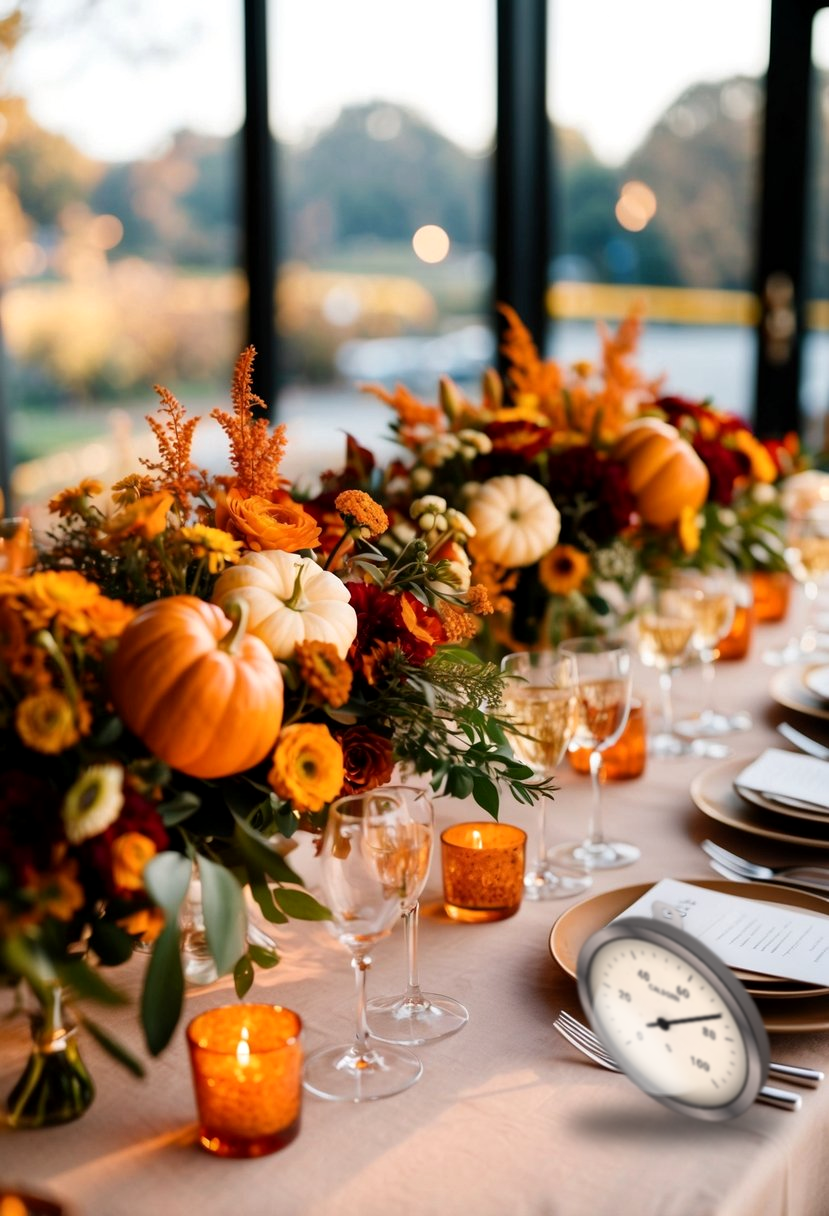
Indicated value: 72 %
